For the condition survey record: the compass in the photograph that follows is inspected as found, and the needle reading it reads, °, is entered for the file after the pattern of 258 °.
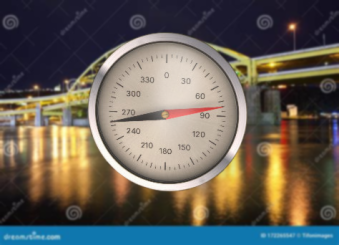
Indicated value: 80 °
